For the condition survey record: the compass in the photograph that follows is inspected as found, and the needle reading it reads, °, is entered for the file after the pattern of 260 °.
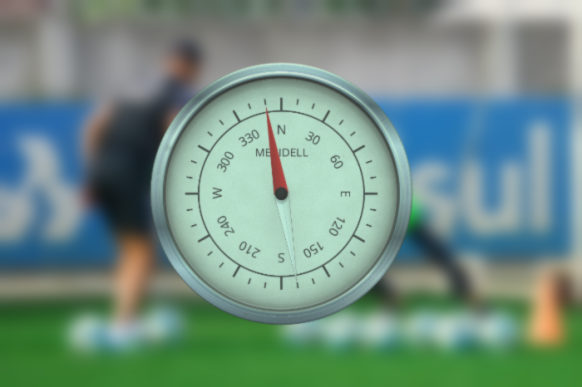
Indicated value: 350 °
